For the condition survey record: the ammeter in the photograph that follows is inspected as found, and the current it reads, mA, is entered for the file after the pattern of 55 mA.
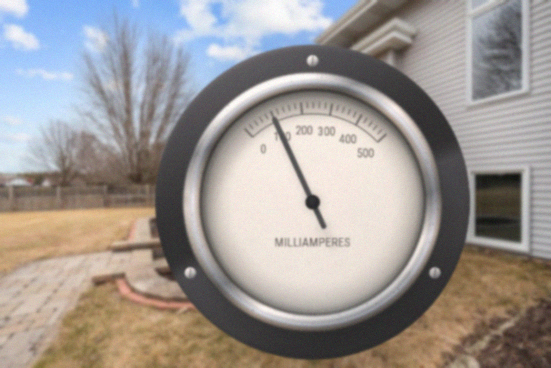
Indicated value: 100 mA
